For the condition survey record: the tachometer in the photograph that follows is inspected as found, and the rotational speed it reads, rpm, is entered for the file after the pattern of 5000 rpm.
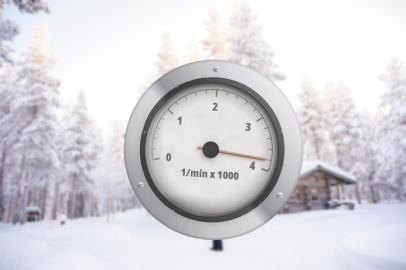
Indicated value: 3800 rpm
